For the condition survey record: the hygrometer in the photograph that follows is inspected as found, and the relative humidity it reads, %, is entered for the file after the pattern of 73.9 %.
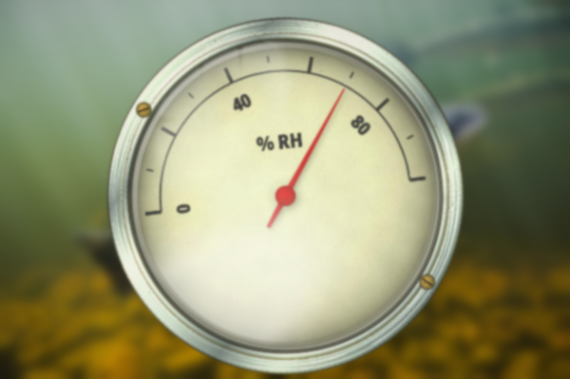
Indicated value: 70 %
